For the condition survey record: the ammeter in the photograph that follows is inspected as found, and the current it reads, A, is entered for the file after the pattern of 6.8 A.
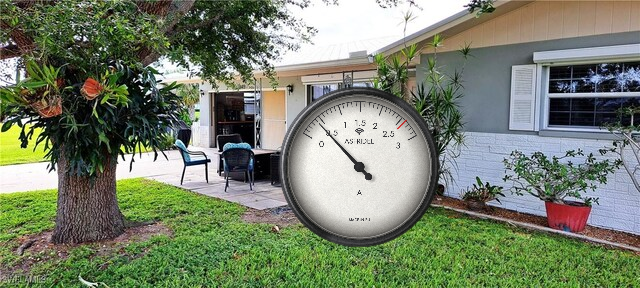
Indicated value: 0.4 A
